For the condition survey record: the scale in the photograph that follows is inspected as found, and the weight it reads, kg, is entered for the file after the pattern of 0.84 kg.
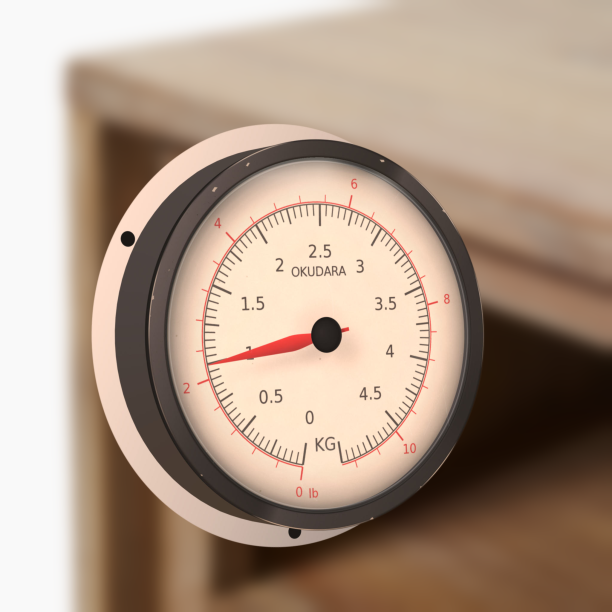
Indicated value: 1 kg
